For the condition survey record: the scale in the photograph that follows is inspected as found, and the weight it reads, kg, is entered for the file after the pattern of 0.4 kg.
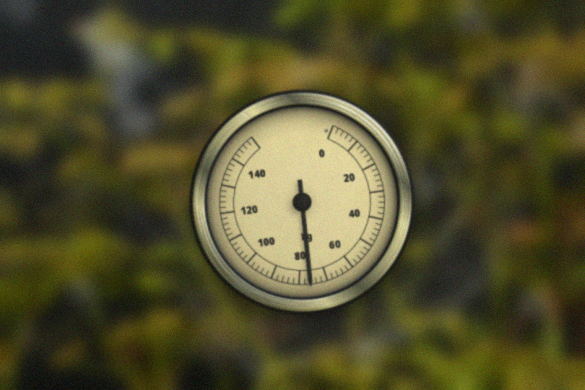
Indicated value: 76 kg
